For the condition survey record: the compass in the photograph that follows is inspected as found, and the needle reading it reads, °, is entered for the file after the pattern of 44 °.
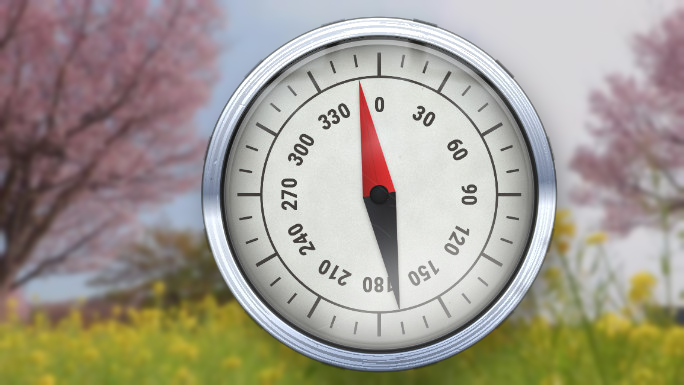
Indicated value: 350 °
